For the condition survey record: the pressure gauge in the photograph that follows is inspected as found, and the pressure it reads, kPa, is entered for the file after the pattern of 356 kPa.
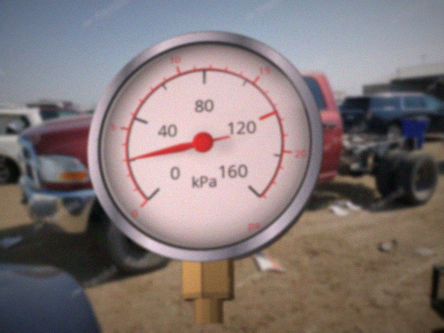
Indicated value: 20 kPa
